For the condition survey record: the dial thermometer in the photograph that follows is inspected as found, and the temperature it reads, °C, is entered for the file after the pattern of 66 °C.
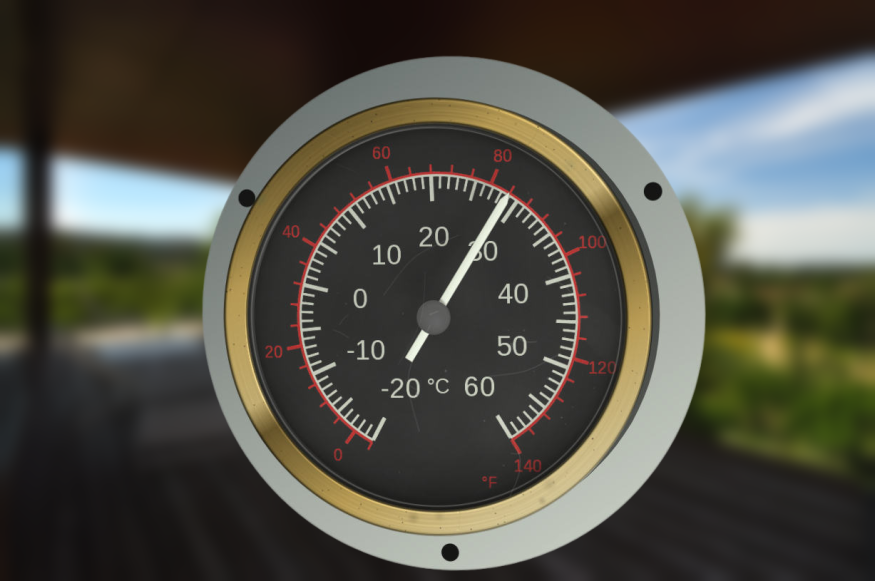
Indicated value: 29 °C
